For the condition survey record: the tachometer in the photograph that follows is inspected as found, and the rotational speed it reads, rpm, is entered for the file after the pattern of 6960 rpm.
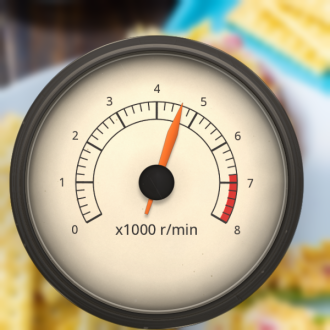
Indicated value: 4600 rpm
